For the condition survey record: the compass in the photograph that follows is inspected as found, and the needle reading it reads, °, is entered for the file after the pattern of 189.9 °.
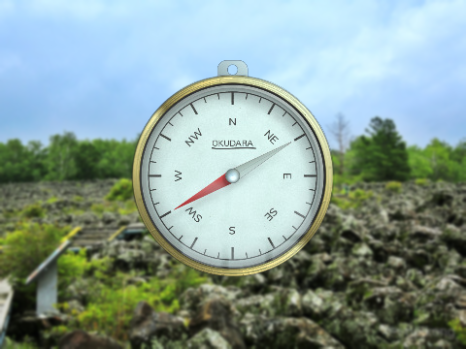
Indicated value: 240 °
